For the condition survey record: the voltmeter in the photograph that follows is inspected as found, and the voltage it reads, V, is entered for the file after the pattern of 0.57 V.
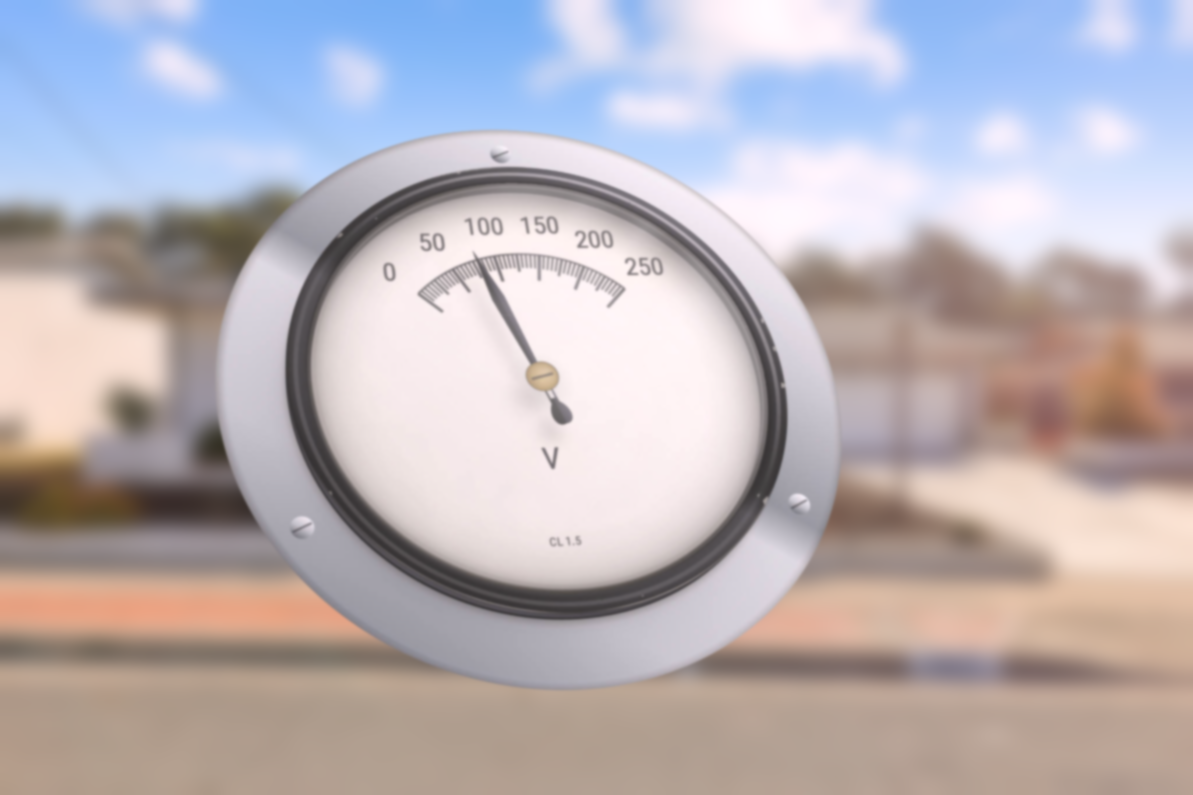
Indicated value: 75 V
